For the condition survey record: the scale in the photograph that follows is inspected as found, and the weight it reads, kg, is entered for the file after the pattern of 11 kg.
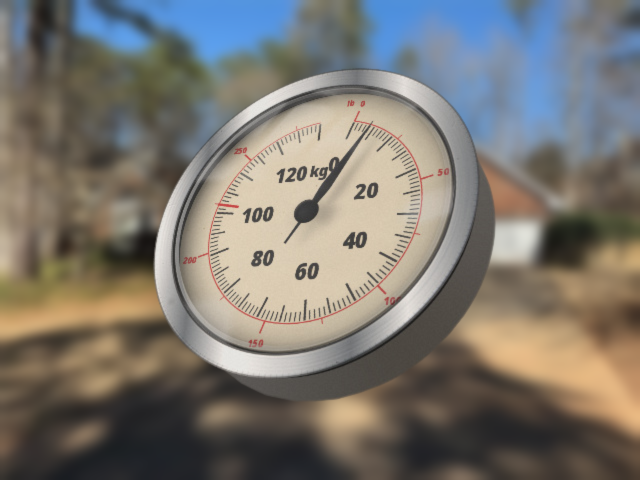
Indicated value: 5 kg
